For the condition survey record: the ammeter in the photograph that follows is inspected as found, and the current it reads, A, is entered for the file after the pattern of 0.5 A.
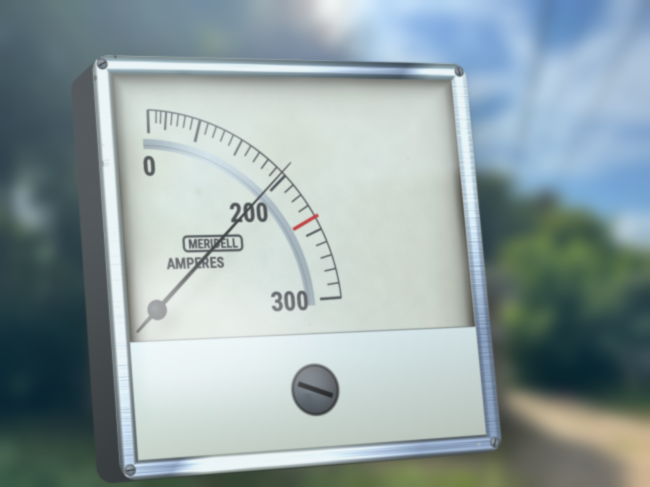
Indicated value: 195 A
